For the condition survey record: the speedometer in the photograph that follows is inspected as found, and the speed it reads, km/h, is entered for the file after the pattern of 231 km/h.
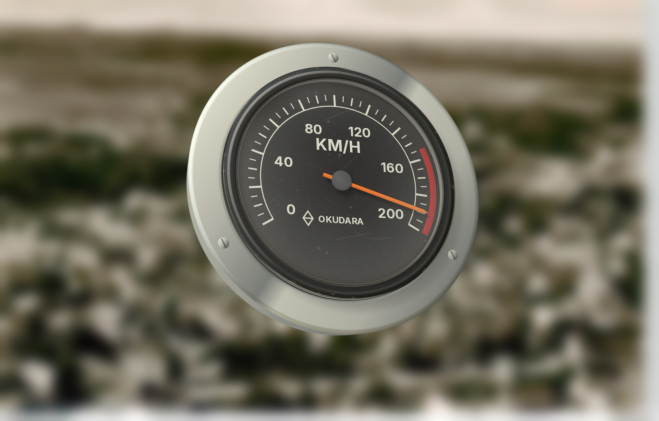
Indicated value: 190 km/h
